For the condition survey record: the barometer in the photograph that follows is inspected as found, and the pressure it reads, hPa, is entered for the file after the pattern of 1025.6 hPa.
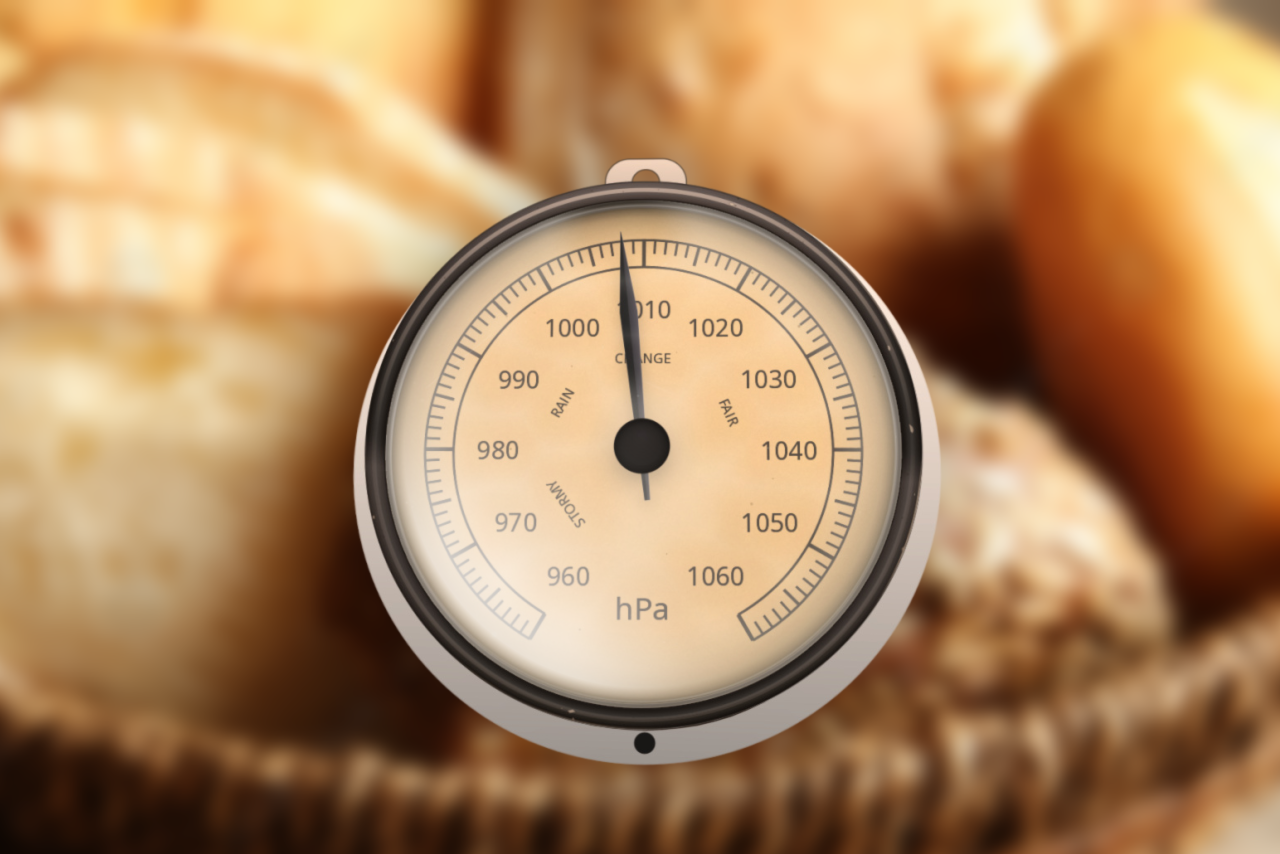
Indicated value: 1008 hPa
